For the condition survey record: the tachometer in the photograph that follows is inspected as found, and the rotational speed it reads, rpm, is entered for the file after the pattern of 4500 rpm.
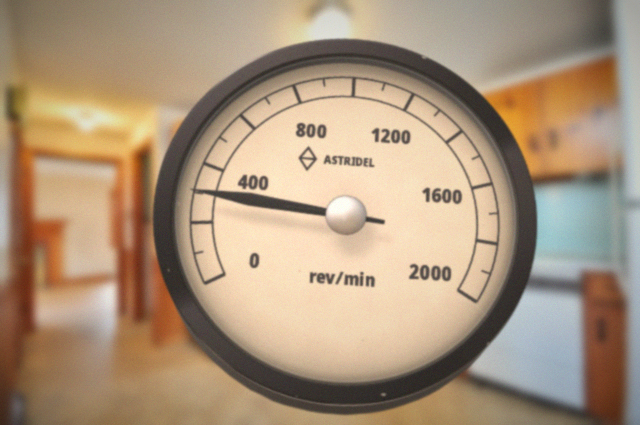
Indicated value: 300 rpm
